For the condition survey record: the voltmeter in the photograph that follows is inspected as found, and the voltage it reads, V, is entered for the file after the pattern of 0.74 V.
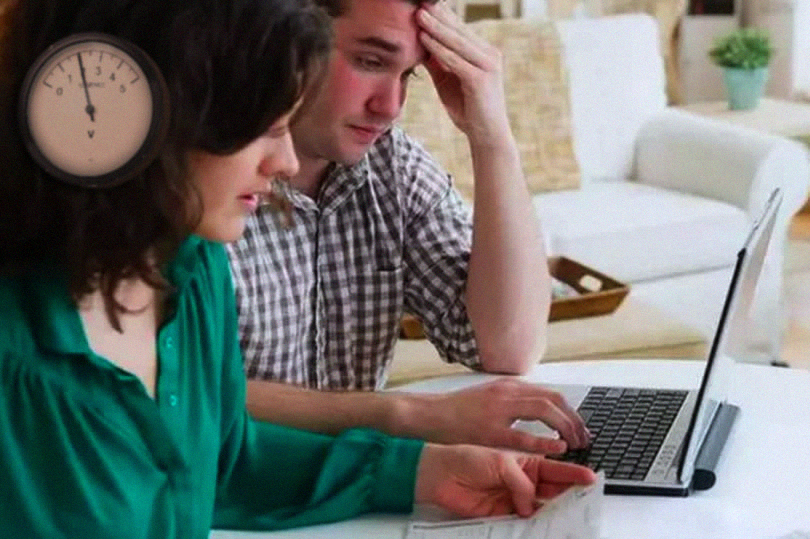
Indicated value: 2 V
